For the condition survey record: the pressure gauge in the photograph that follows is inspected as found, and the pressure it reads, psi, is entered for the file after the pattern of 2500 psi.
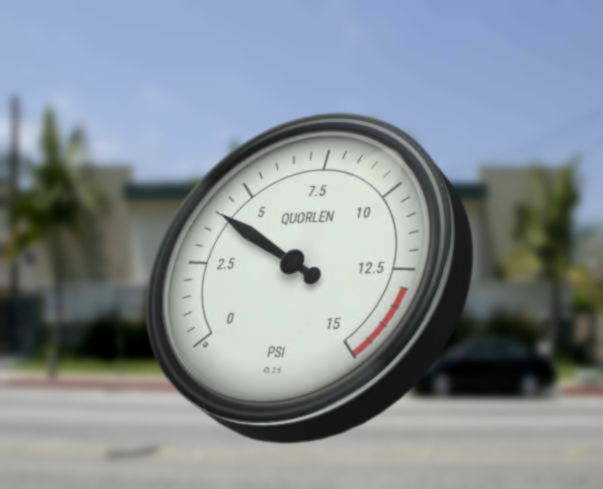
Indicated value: 4 psi
